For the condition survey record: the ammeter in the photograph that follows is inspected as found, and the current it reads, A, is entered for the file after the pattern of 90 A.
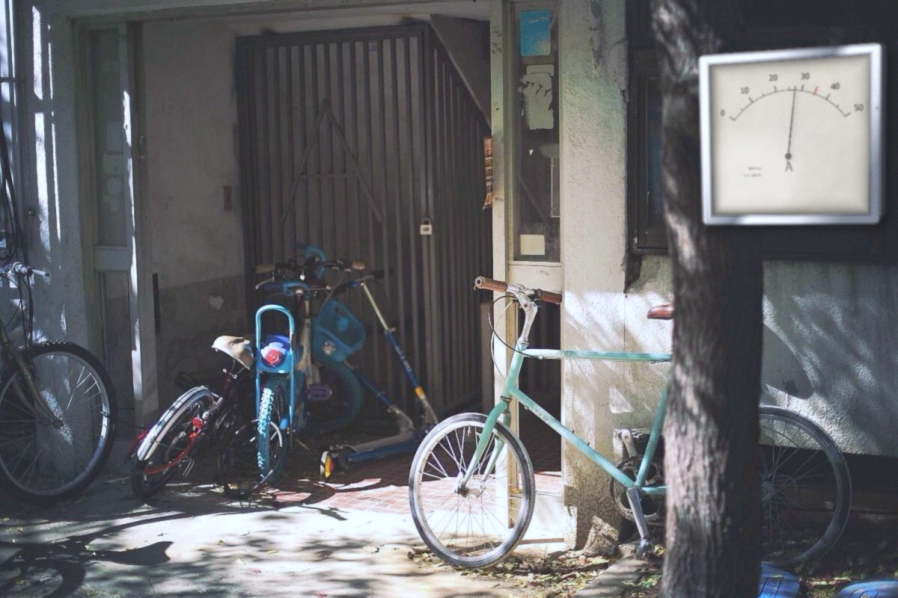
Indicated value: 27.5 A
